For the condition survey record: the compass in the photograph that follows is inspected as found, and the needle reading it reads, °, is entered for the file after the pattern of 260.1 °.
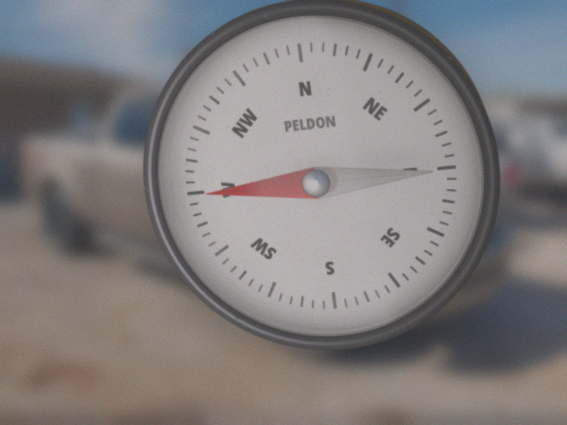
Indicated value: 270 °
